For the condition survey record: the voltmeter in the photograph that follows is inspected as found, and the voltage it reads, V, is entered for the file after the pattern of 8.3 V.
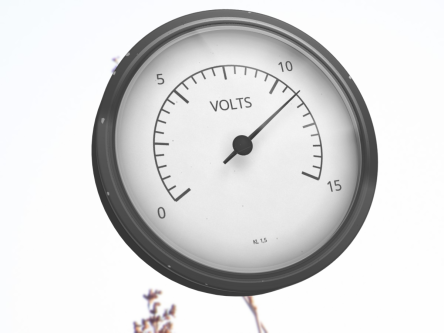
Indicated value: 11 V
